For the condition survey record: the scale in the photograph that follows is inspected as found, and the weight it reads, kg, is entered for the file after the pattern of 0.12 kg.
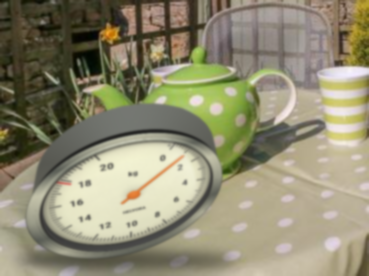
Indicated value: 1 kg
